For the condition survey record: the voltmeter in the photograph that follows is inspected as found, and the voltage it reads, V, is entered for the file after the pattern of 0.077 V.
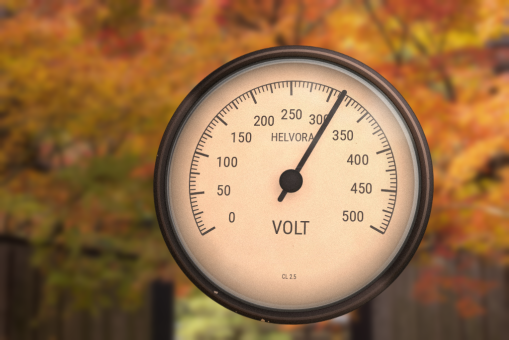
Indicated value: 315 V
